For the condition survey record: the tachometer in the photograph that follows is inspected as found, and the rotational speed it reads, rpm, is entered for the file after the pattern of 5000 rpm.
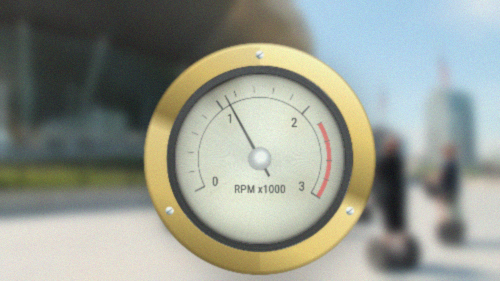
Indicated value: 1100 rpm
